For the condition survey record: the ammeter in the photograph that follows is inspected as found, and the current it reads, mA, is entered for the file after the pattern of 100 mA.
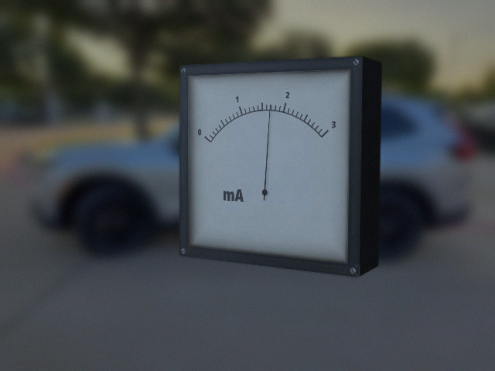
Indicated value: 1.7 mA
